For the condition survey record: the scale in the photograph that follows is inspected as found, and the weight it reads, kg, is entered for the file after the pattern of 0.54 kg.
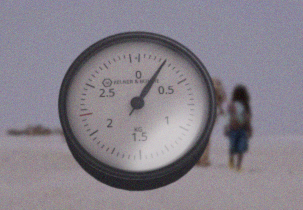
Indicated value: 0.25 kg
